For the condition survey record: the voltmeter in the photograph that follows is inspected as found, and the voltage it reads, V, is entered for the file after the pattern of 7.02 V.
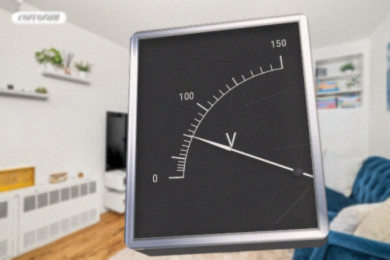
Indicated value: 75 V
